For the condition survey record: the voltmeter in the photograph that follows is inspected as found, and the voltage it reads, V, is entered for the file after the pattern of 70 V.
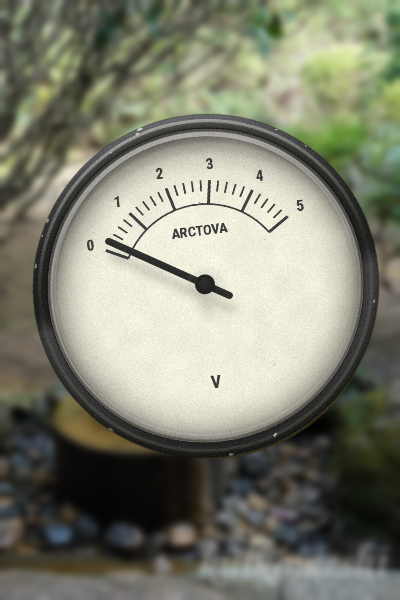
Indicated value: 0.2 V
